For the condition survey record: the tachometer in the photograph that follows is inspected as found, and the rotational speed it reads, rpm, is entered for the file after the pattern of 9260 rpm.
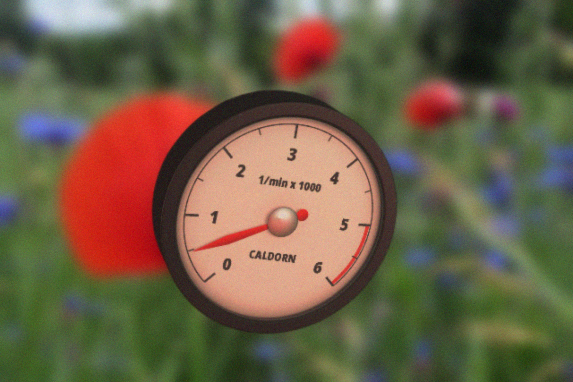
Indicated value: 500 rpm
